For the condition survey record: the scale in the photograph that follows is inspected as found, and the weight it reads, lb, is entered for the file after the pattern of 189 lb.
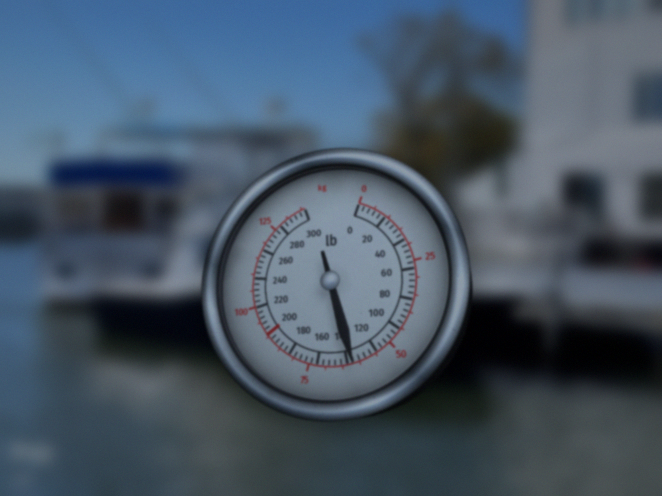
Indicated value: 136 lb
